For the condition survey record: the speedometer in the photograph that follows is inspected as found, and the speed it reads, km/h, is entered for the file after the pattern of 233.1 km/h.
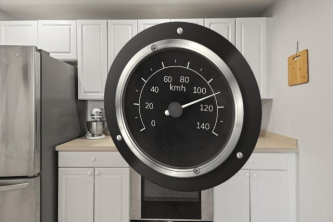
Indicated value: 110 km/h
